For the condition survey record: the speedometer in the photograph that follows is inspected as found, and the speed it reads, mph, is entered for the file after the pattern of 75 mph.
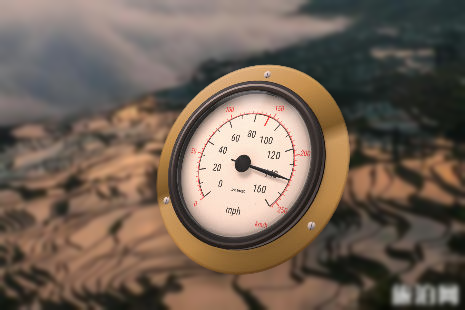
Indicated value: 140 mph
